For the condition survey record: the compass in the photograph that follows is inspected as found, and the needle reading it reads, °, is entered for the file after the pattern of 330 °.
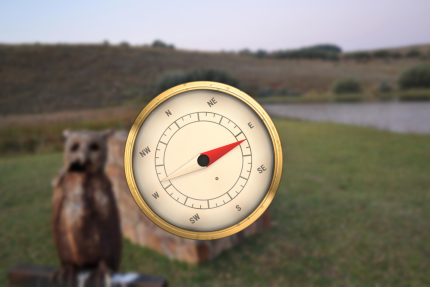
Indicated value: 100 °
